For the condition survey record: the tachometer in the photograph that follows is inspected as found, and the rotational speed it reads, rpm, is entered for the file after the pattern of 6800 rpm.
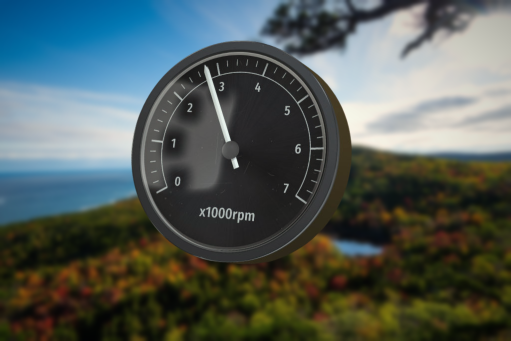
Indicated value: 2800 rpm
